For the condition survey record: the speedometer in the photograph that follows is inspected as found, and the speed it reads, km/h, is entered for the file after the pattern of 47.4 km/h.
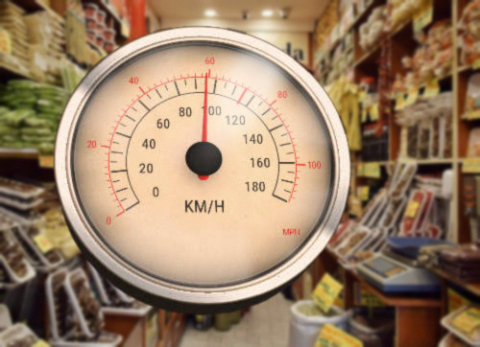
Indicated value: 95 km/h
